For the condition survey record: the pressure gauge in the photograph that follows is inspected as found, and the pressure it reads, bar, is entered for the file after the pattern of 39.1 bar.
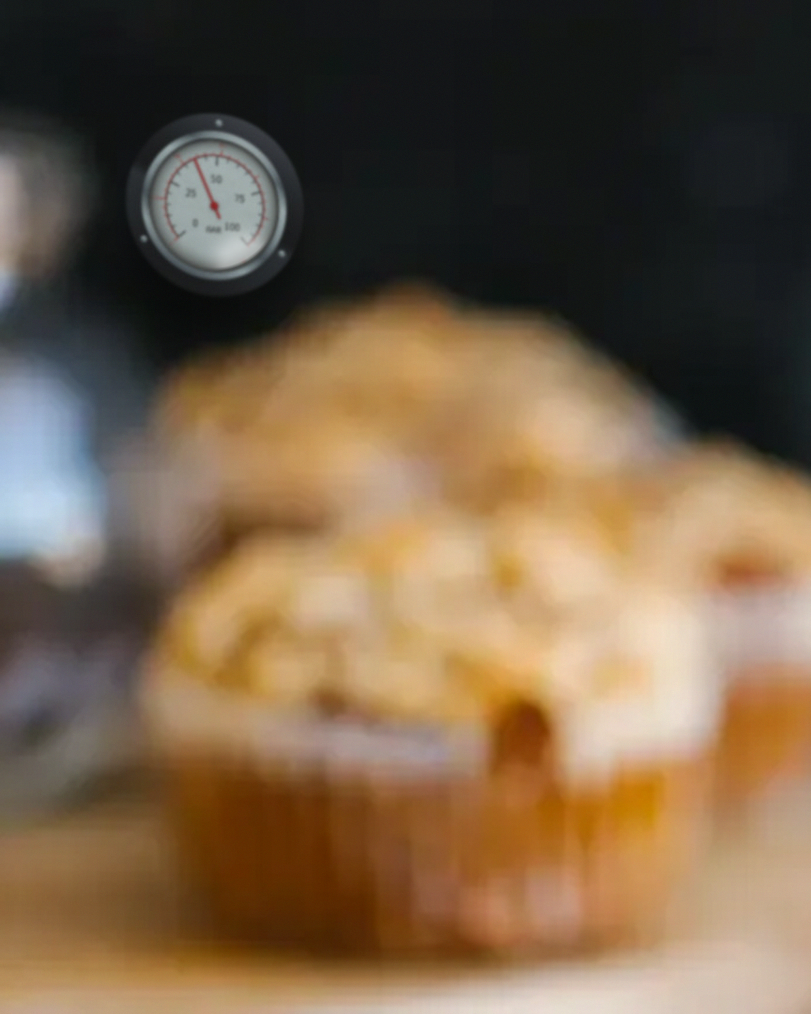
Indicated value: 40 bar
